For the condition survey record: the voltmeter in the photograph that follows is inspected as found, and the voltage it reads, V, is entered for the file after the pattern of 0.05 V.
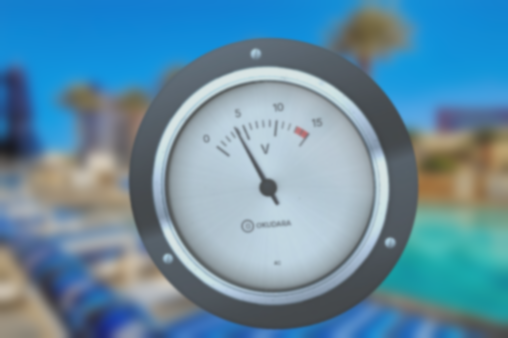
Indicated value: 4 V
